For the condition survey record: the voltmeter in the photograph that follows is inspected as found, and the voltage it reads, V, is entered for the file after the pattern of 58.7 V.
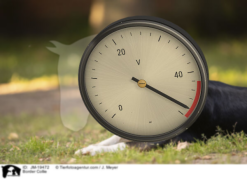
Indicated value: 48 V
